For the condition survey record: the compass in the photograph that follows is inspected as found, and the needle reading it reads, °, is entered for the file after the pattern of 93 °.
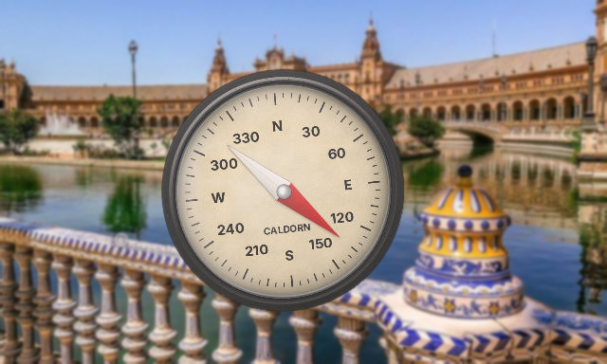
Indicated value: 135 °
